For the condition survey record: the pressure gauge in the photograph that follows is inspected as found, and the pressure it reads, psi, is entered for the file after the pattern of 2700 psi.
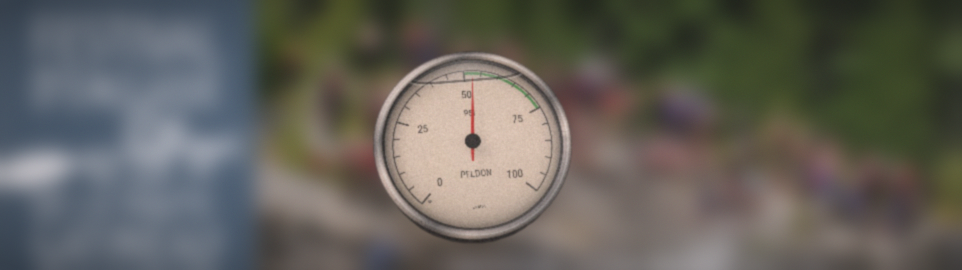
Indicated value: 52.5 psi
